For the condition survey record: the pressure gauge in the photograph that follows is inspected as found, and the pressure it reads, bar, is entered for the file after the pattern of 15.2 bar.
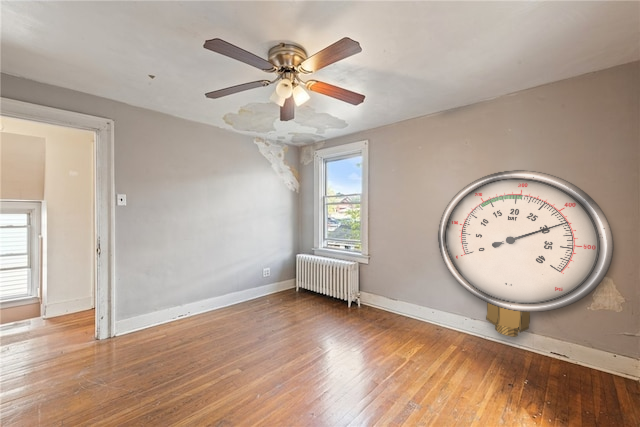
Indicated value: 30 bar
